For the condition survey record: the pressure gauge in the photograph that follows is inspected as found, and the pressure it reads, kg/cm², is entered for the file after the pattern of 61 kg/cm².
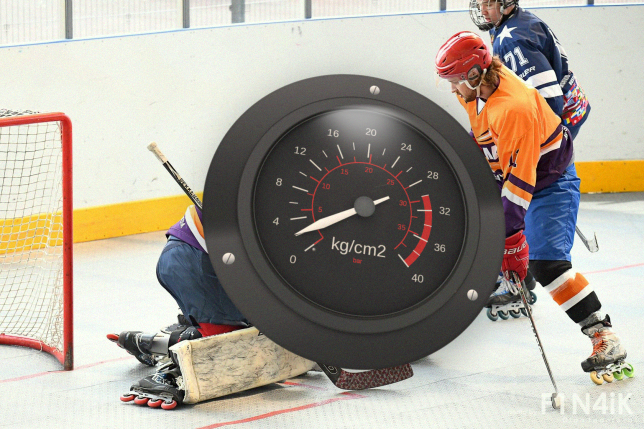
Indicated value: 2 kg/cm²
